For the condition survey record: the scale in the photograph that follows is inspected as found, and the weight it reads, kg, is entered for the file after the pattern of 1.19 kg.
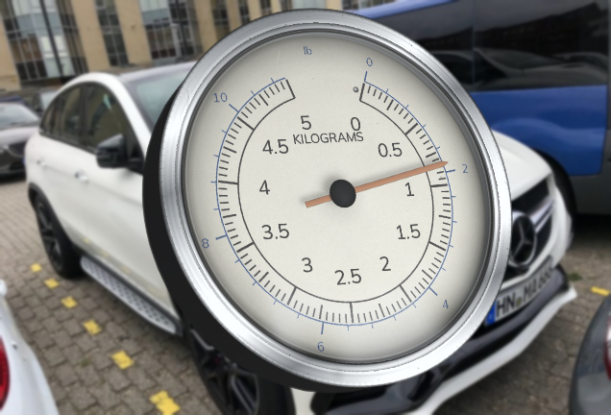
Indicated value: 0.85 kg
